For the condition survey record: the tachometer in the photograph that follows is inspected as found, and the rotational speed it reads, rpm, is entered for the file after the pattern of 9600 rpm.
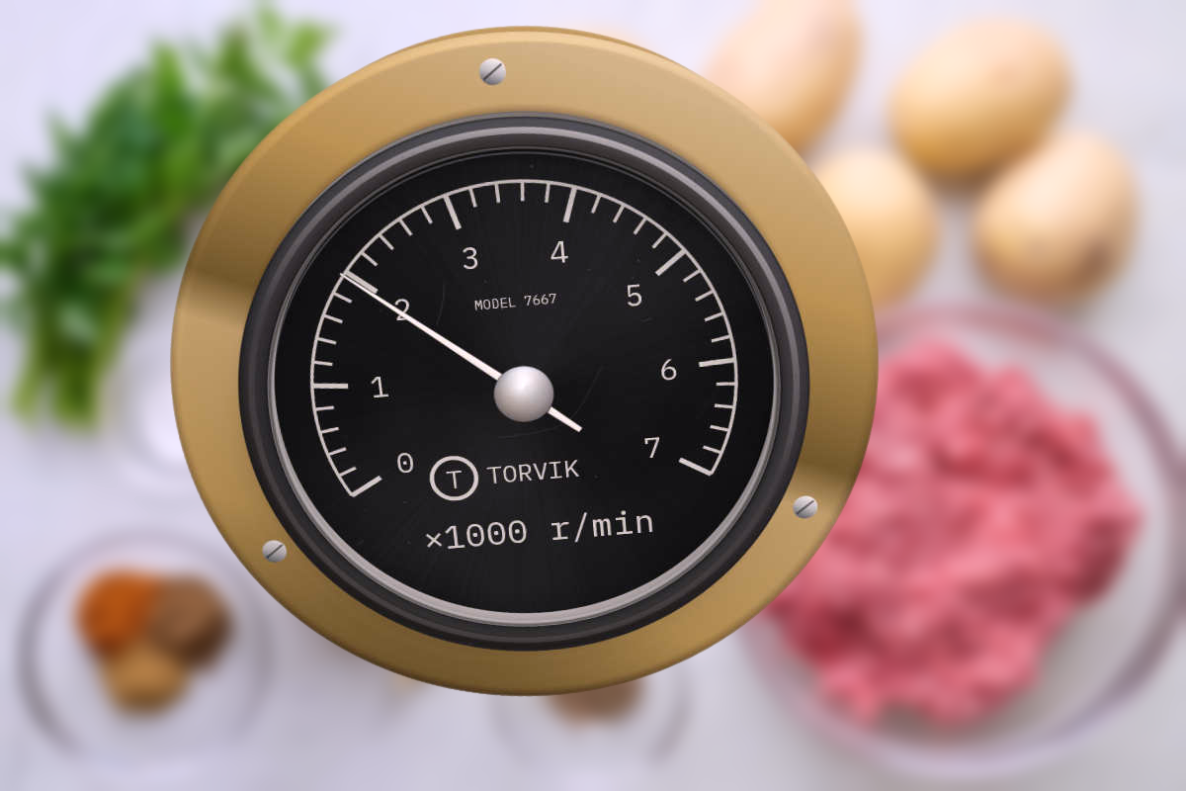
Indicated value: 2000 rpm
